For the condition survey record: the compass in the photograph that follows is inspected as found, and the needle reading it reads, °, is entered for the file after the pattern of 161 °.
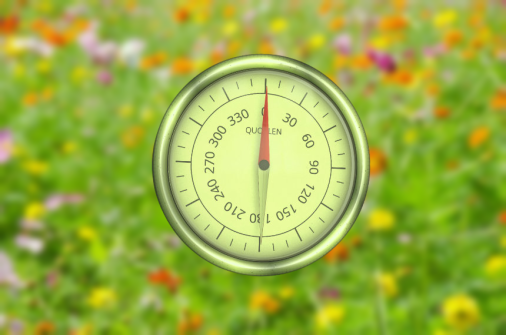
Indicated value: 0 °
